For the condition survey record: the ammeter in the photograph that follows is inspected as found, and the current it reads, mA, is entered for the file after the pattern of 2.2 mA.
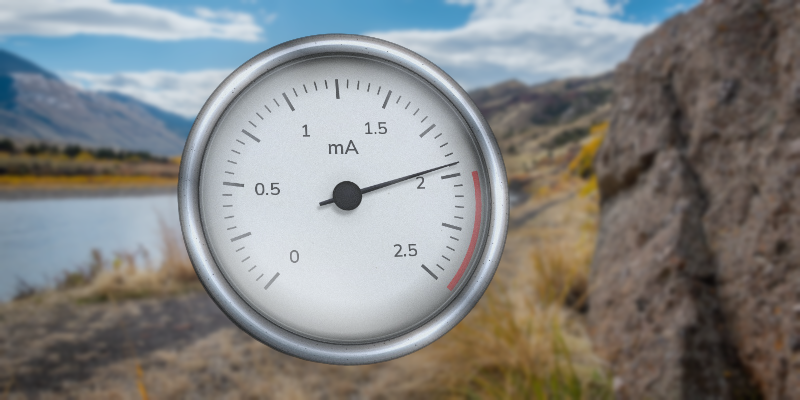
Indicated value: 1.95 mA
